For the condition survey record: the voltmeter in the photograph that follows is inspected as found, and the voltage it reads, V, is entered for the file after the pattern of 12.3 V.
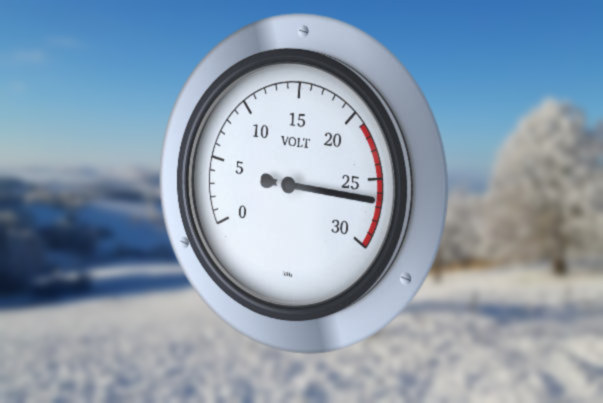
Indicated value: 26.5 V
